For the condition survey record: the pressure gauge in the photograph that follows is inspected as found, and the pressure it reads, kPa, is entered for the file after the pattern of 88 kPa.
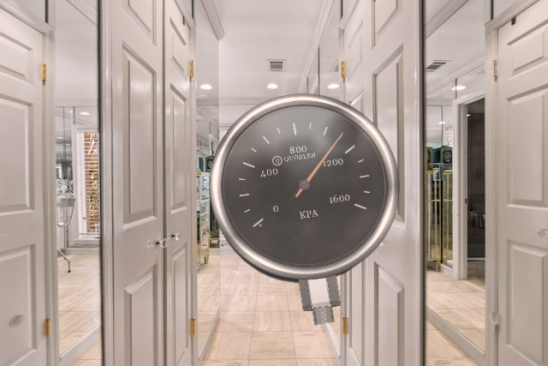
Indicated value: 1100 kPa
